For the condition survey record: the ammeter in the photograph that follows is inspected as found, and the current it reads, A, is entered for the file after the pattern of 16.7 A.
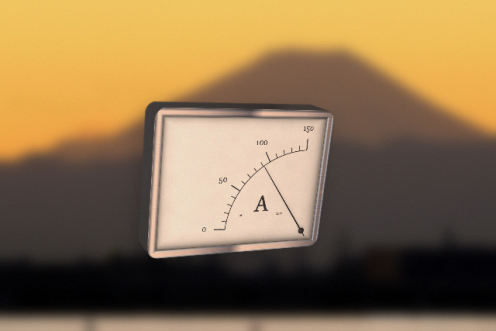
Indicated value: 90 A
